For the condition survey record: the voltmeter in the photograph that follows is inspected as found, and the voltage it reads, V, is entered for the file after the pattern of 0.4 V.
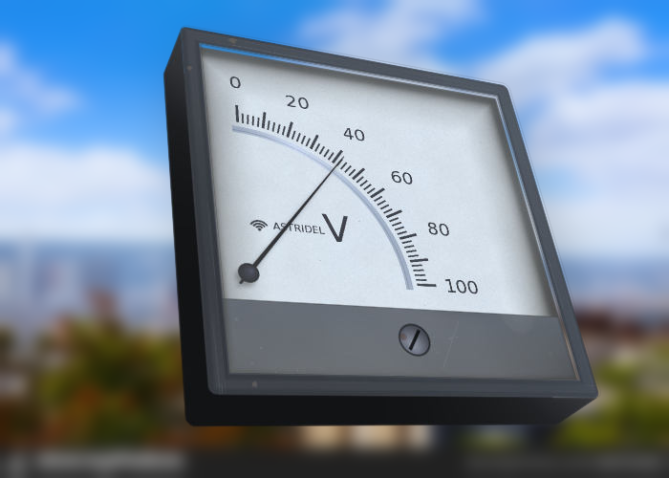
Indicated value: 42 V
